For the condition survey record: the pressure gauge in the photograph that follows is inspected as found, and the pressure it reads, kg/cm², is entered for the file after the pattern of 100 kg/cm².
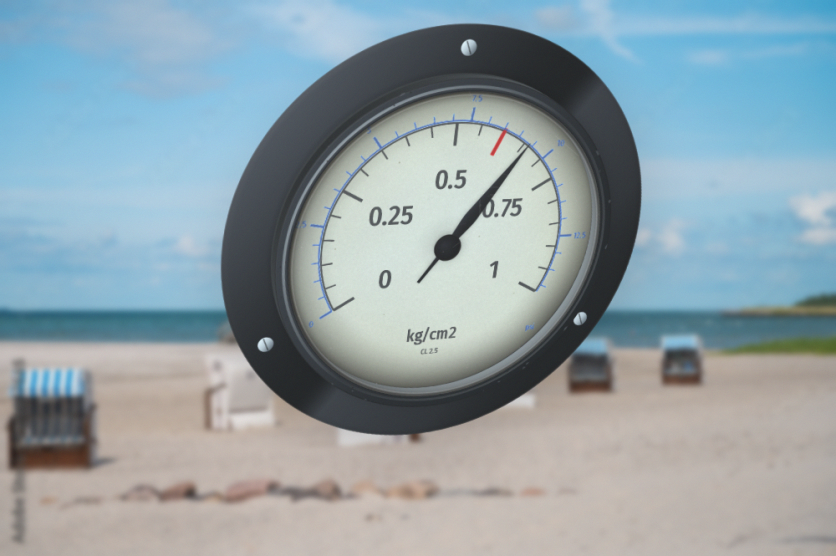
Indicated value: 0.65 kg/cm²
